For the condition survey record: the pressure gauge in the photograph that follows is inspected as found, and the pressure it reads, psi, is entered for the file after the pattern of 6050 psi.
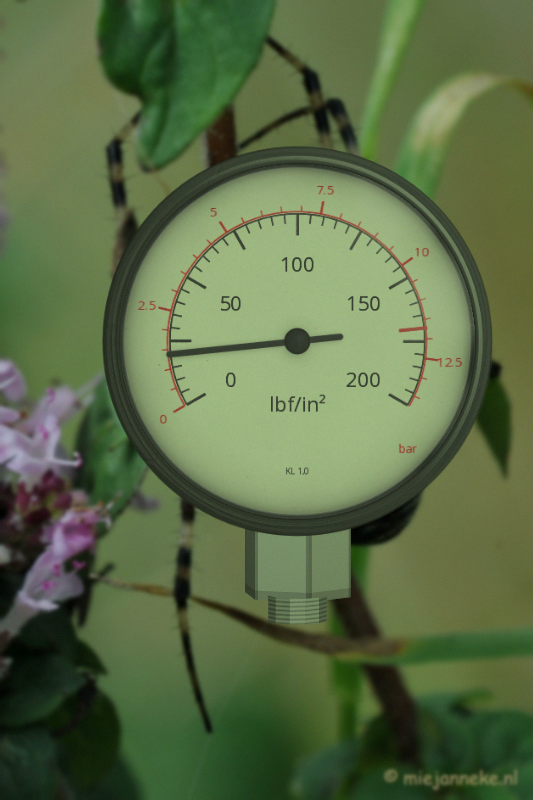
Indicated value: 20 psi
